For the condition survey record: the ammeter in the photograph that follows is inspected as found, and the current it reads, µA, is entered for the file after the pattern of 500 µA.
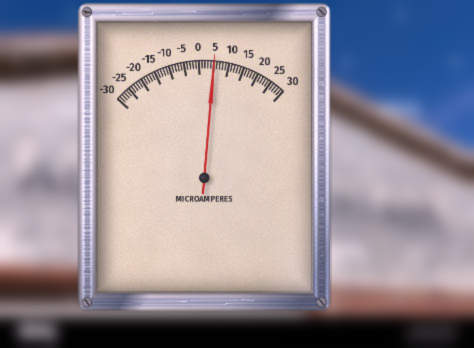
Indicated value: 5 µA
